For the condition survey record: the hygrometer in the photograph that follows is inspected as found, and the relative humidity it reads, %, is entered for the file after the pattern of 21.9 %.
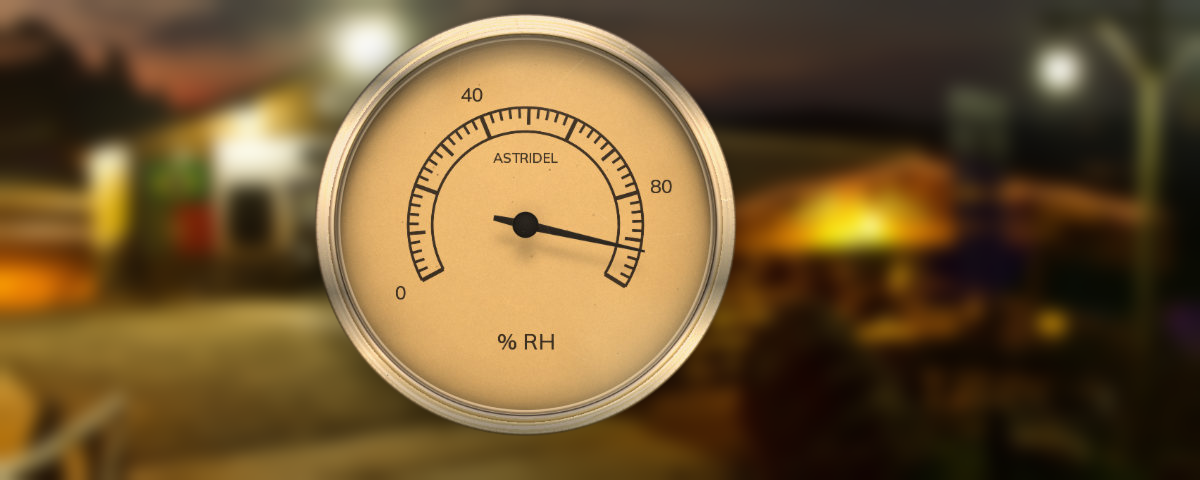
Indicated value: 92 %
